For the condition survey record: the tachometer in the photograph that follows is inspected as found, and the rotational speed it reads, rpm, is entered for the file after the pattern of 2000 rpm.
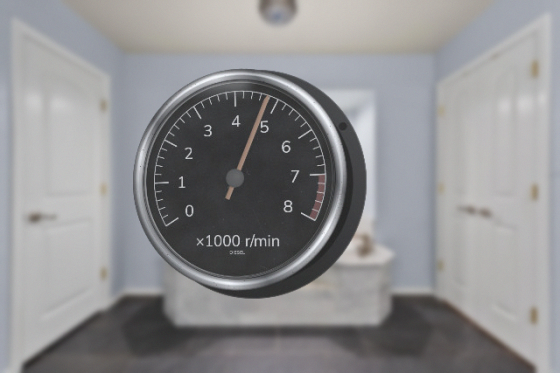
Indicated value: 4800 rpm
